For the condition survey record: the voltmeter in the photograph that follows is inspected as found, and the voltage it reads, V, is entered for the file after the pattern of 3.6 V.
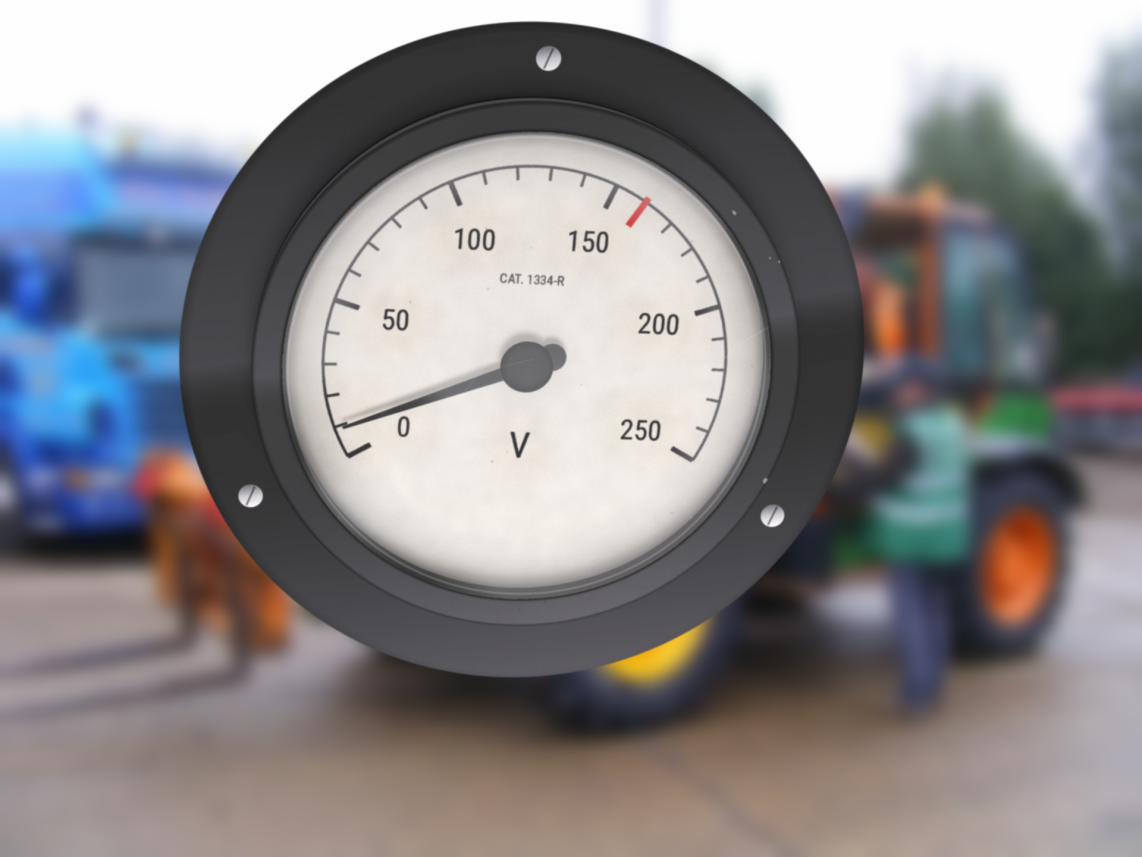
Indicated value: 10 V
